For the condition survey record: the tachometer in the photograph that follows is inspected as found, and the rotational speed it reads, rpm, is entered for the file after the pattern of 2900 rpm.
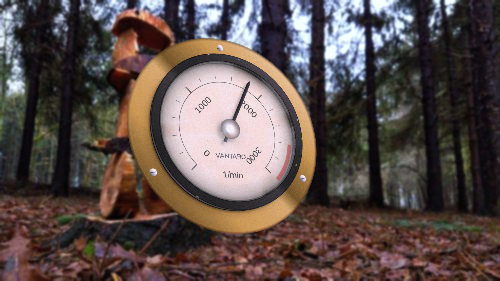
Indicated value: 1800 rpm
